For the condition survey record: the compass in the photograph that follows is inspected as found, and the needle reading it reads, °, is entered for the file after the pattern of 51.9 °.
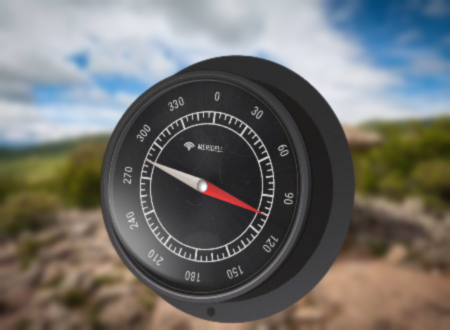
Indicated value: 105 °
